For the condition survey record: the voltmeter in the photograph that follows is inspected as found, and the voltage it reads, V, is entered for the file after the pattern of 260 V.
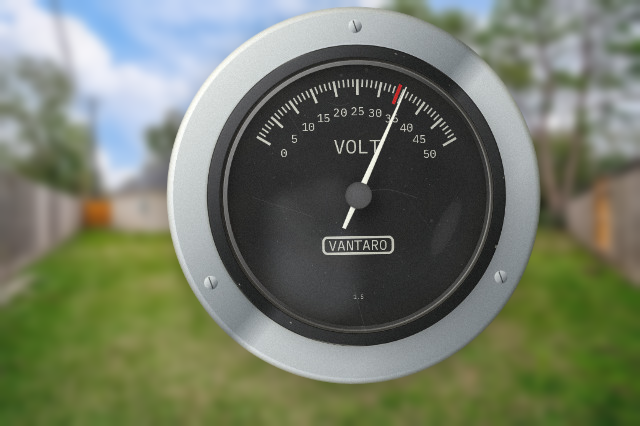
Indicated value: 35 V
